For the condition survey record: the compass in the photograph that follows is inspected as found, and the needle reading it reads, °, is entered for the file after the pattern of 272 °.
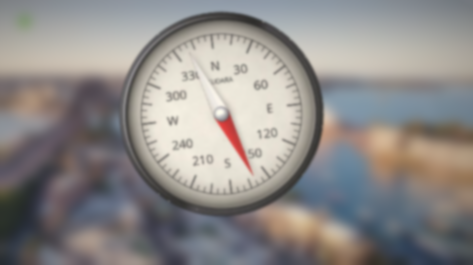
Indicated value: 160 °
